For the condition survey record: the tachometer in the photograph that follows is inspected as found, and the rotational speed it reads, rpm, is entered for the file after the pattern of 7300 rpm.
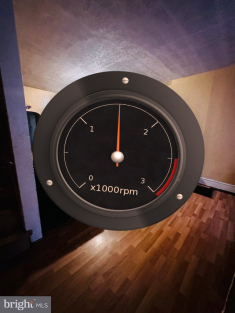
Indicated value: 1500 rpm
